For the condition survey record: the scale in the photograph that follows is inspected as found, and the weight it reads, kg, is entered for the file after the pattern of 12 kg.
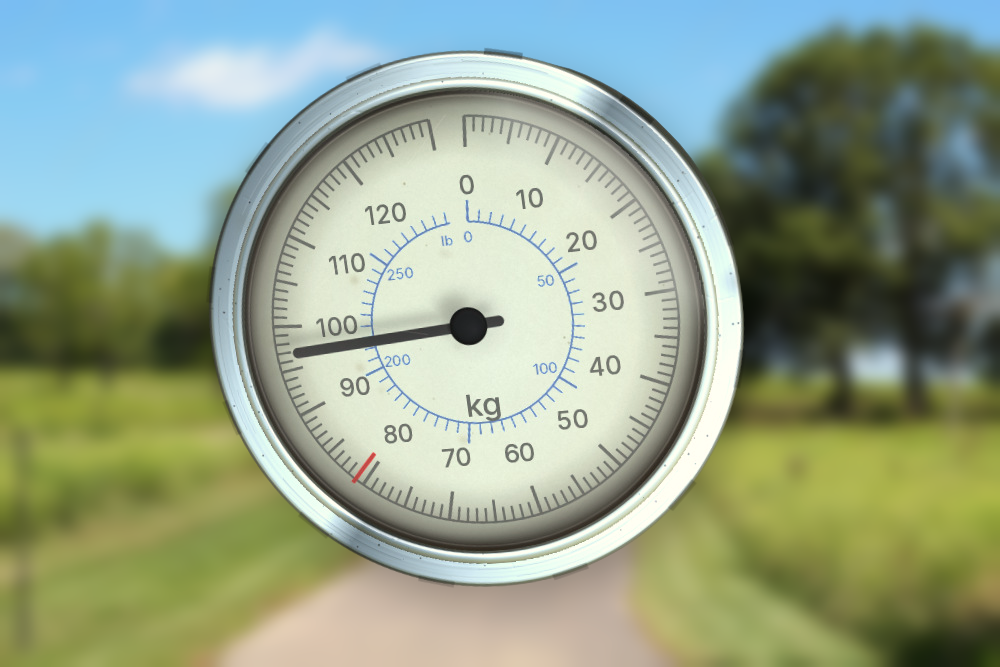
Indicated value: 97 kg
